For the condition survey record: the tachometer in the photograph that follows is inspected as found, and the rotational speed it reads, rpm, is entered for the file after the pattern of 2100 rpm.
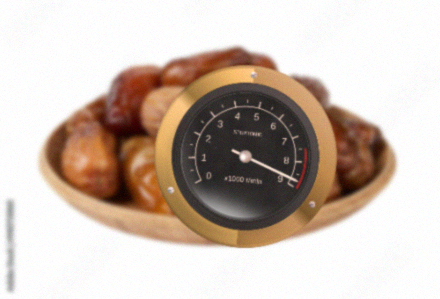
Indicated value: 8750 rpm
